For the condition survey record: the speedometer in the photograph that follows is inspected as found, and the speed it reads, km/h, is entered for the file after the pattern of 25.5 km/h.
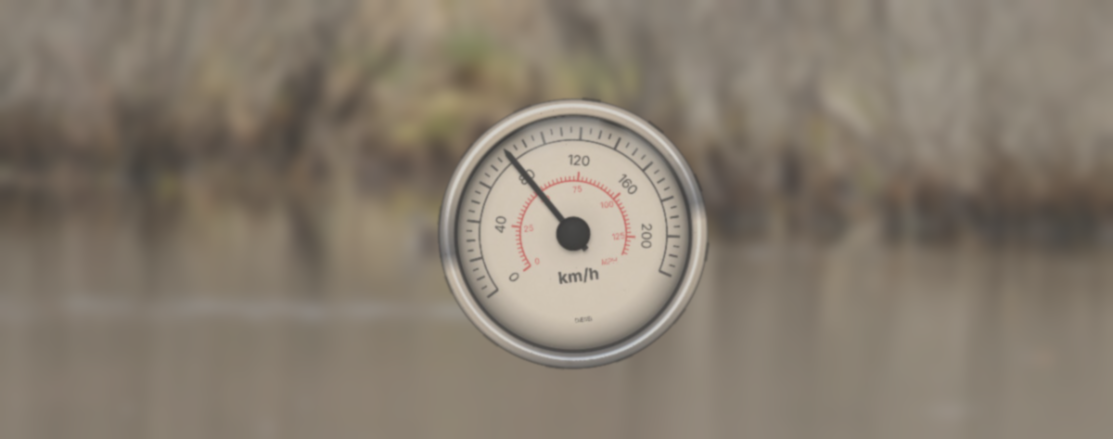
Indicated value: 80 km/h
